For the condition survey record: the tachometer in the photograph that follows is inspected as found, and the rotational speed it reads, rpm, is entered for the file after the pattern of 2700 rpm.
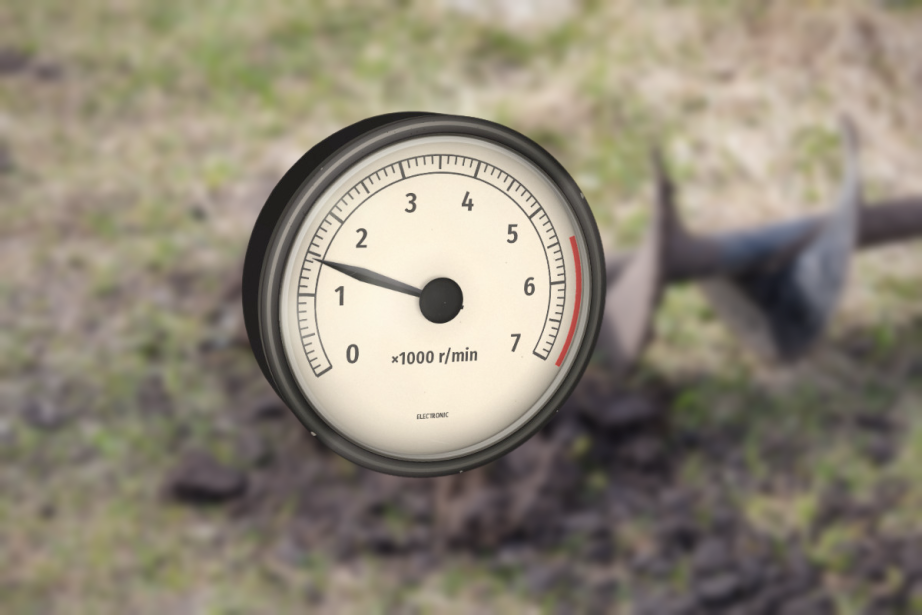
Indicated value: 1450 rpm
